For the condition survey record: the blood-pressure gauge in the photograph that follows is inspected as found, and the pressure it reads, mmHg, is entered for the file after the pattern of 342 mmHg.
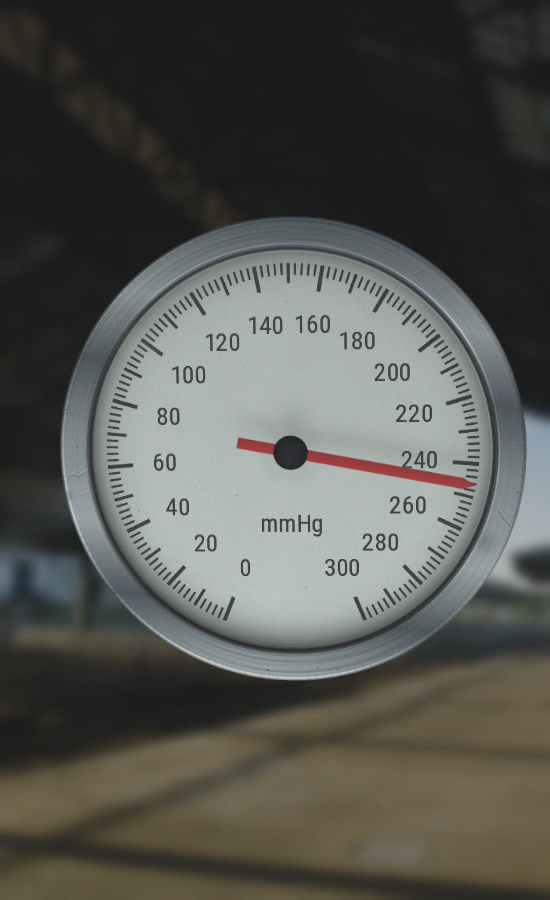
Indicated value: 246 mmHg
